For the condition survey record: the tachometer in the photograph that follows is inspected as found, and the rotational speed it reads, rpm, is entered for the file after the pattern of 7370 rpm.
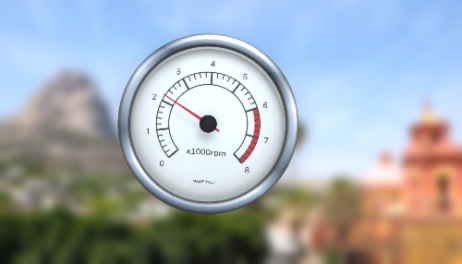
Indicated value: 2200 rpm
